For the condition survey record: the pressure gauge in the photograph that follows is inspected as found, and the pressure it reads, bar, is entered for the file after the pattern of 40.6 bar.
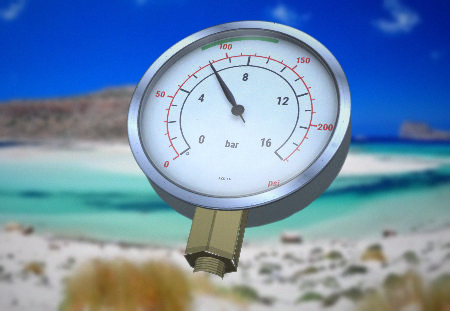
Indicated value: 6 bar
